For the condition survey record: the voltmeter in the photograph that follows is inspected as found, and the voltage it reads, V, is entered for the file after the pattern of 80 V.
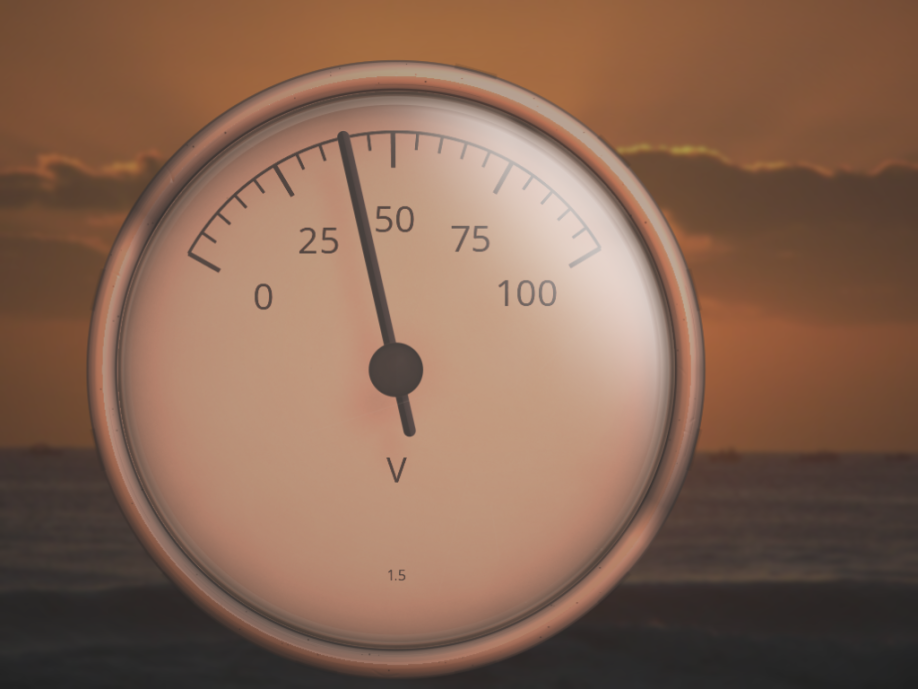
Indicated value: 40 V
